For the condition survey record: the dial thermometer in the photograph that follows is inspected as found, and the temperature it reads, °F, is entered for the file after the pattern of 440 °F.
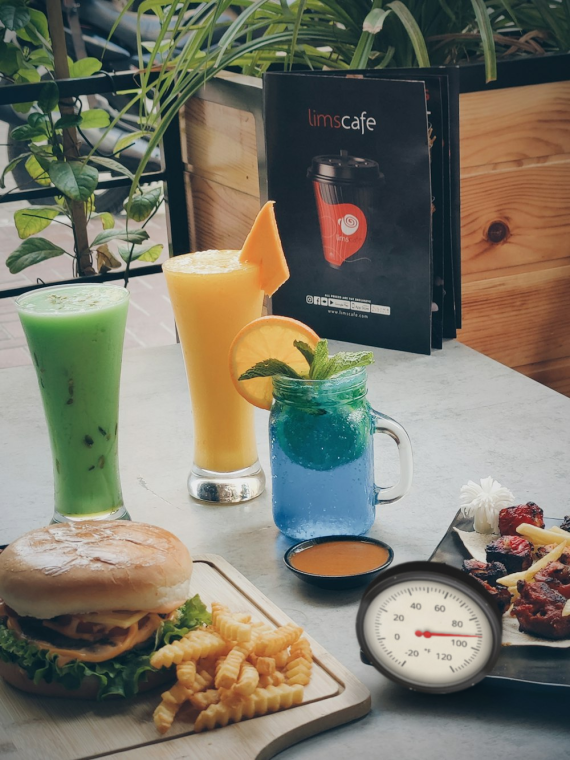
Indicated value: 90 °F
